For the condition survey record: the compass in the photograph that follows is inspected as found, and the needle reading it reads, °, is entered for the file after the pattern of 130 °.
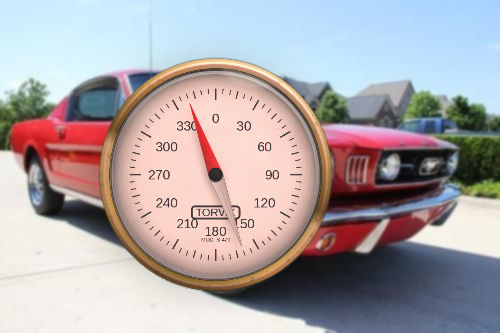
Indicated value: 340 °
